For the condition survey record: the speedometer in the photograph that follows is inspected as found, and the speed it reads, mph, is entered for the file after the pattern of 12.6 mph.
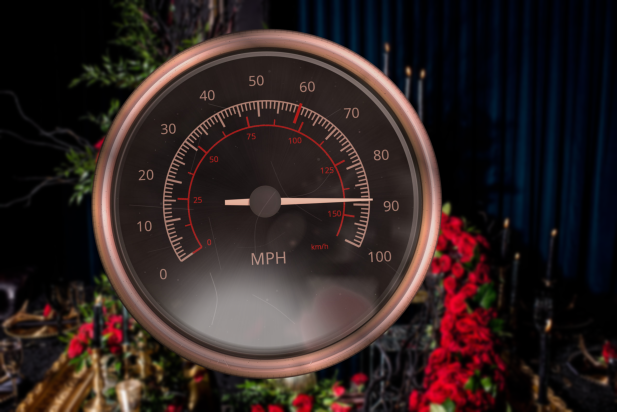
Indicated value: 89 mph
